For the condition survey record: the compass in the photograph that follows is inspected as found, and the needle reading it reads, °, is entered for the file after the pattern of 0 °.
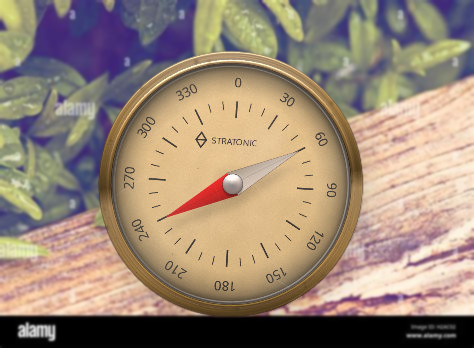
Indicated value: 240 °
